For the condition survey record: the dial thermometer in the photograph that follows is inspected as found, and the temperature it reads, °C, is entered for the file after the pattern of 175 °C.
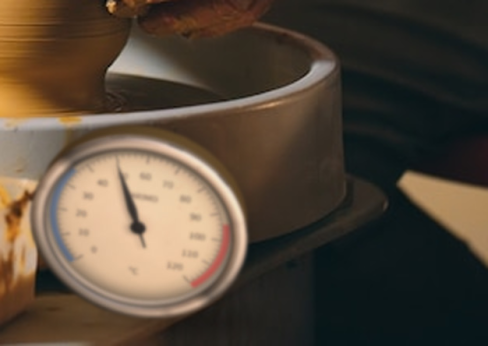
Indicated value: 50 °C
